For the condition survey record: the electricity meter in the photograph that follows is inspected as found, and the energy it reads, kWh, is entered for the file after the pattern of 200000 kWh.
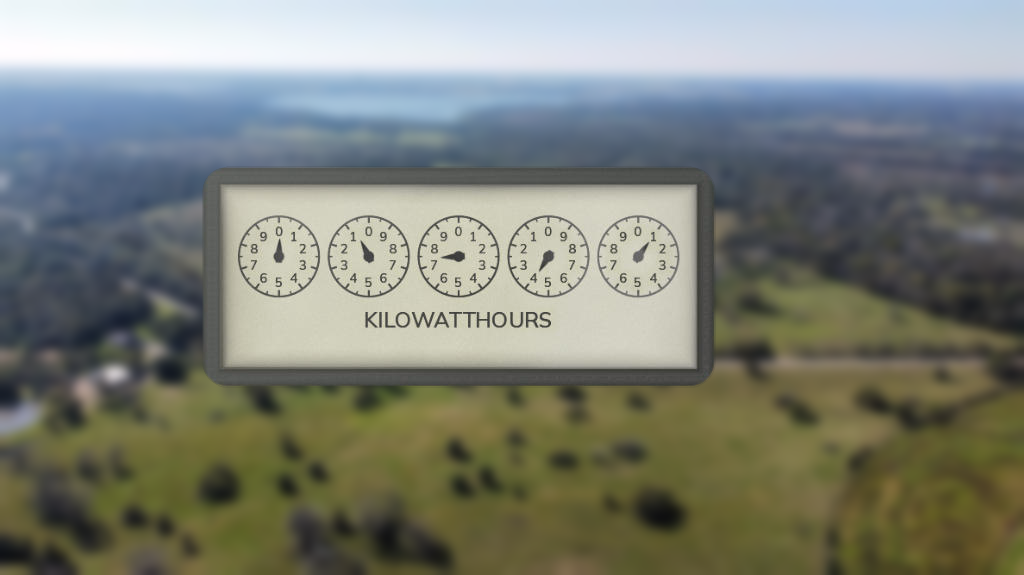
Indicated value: 741 kWh
